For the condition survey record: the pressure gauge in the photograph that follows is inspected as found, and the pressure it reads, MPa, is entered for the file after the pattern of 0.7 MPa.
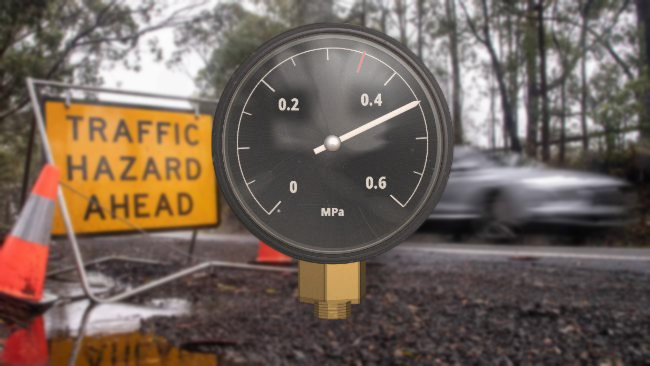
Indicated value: 0.45 MPa
